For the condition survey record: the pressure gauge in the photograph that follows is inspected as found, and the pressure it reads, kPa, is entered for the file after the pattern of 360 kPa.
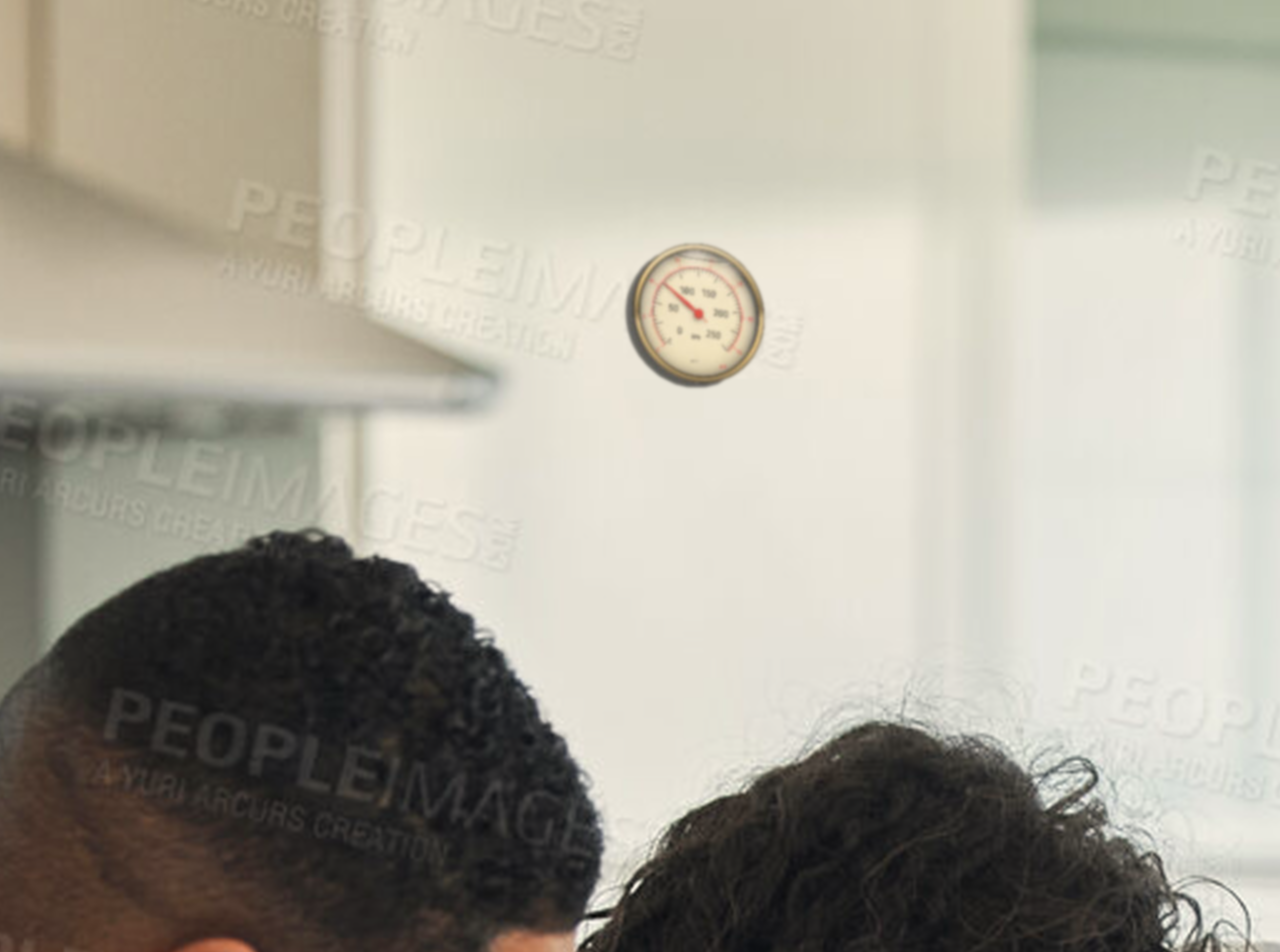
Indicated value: 75 kPa
